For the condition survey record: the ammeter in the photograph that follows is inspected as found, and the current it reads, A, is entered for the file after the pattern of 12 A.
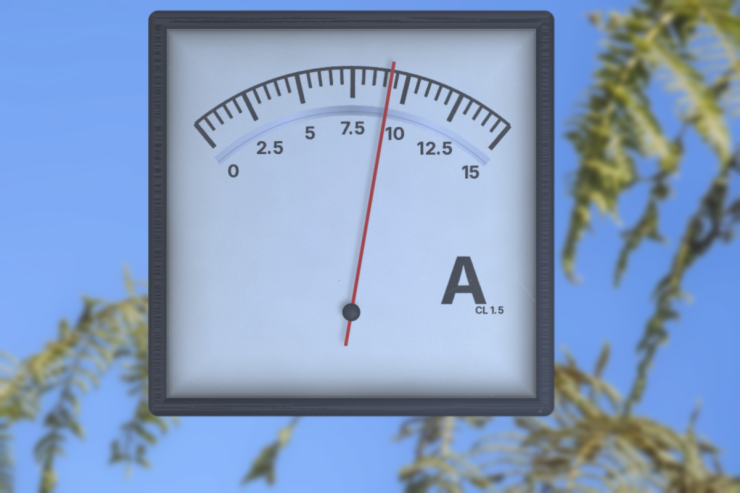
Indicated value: 9.25 A
